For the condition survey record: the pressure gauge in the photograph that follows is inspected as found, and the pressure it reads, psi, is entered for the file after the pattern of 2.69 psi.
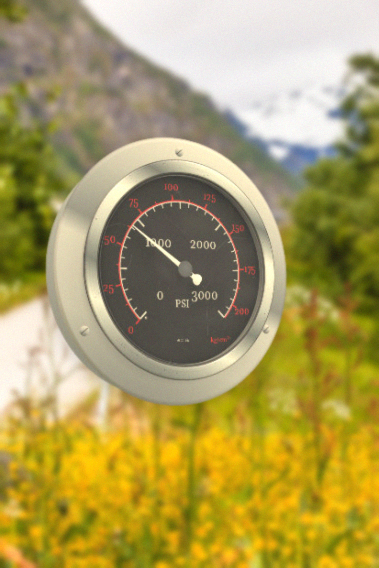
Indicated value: 900 psi
